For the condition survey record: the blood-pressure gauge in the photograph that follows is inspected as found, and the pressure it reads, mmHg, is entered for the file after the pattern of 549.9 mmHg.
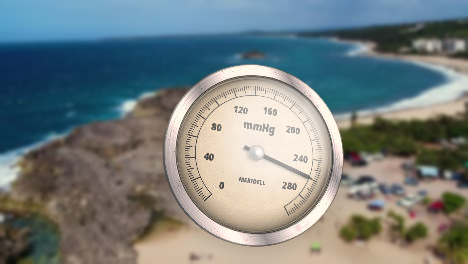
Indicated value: 260 mmHg
